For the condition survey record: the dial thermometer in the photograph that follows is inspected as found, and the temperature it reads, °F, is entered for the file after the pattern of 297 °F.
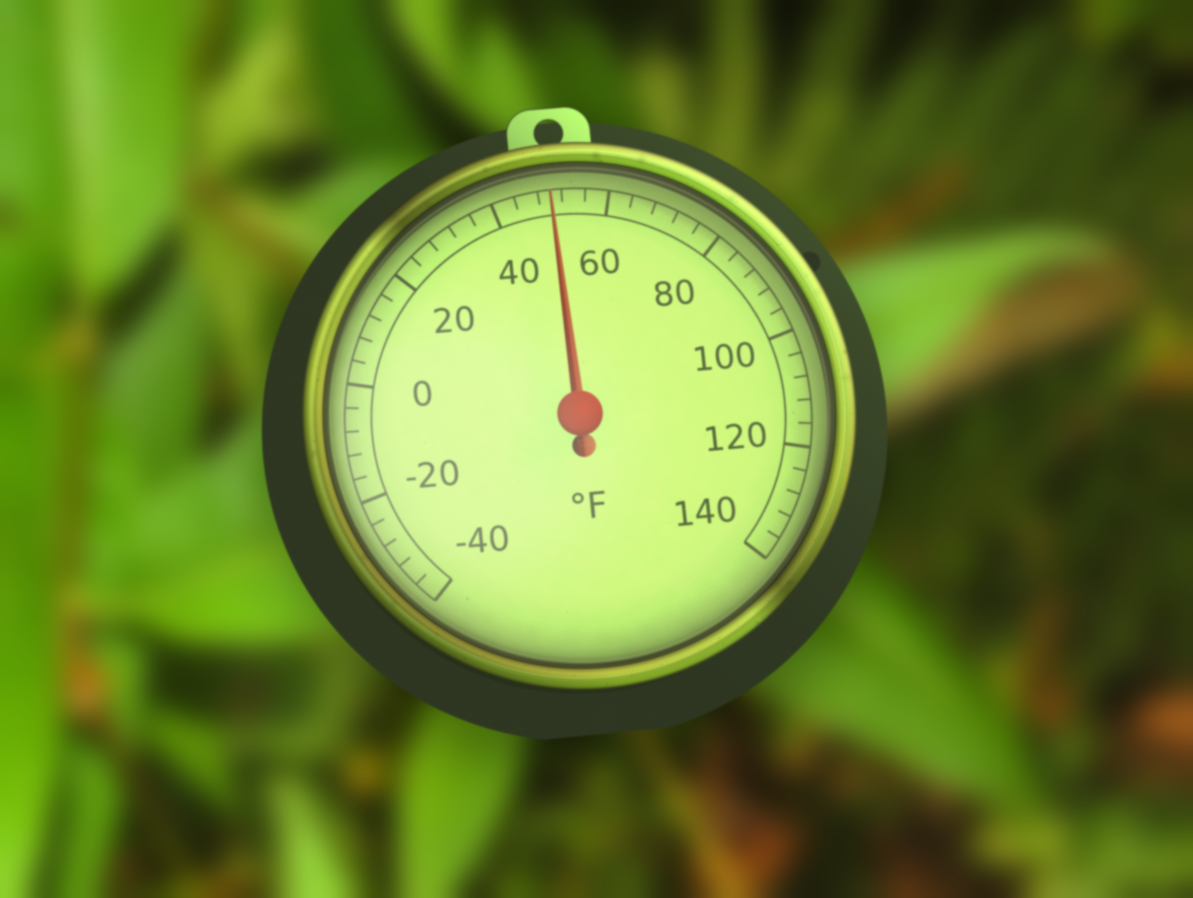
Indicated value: 50 °F
